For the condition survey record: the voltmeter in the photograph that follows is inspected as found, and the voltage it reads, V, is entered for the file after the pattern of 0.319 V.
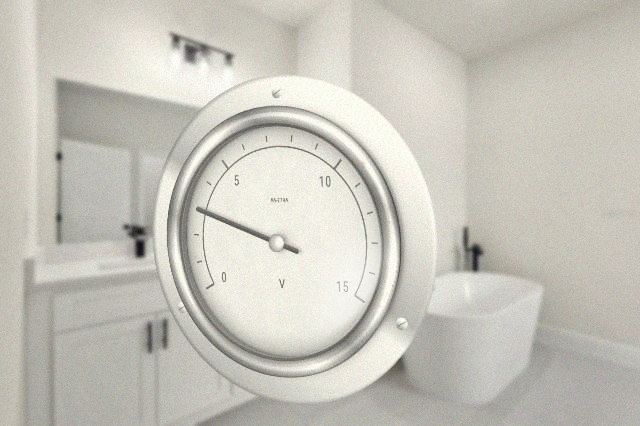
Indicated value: 3 V
